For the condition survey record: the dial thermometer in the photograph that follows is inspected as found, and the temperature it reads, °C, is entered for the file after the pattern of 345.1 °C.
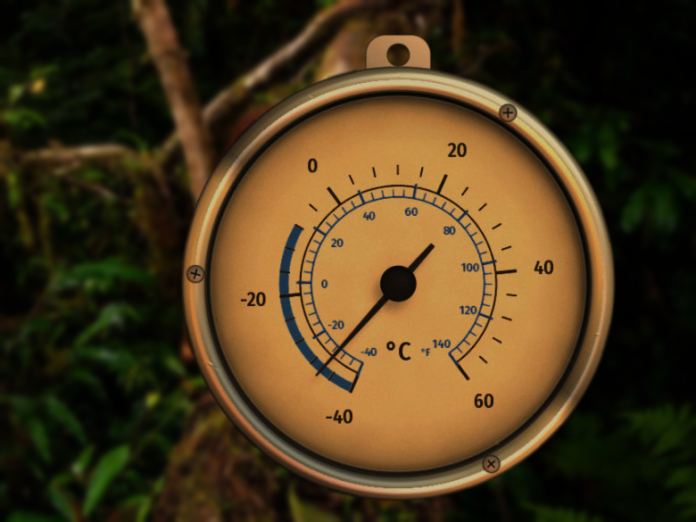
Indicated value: -34 °C
